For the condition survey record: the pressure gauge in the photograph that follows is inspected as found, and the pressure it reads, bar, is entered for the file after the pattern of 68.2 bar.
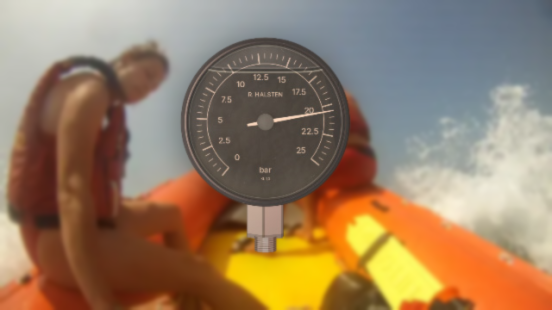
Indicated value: 20.5 bar
